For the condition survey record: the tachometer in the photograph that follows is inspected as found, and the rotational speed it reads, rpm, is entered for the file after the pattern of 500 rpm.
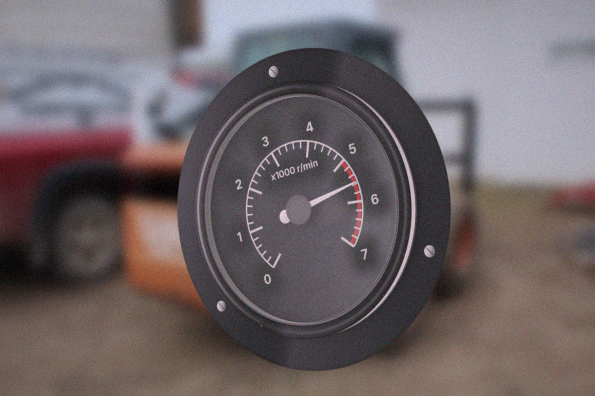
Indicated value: 5600 rpm
